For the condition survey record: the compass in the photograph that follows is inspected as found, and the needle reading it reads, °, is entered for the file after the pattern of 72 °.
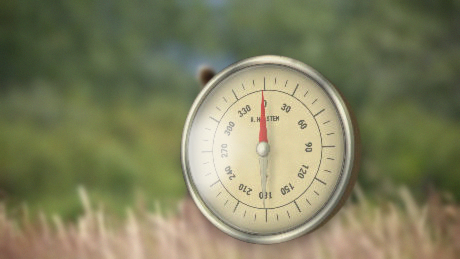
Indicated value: 0 °
